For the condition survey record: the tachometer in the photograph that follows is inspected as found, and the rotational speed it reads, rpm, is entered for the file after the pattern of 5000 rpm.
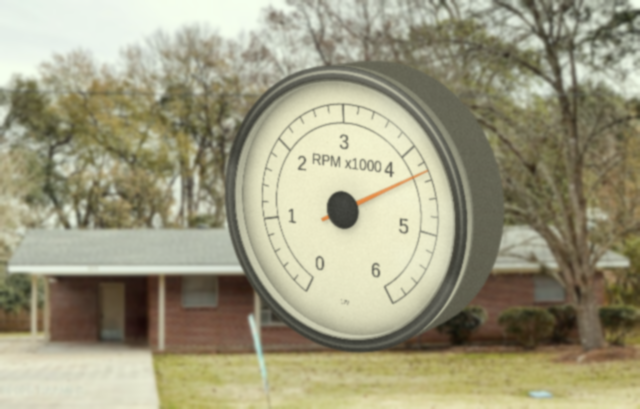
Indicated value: 4300 rpm
